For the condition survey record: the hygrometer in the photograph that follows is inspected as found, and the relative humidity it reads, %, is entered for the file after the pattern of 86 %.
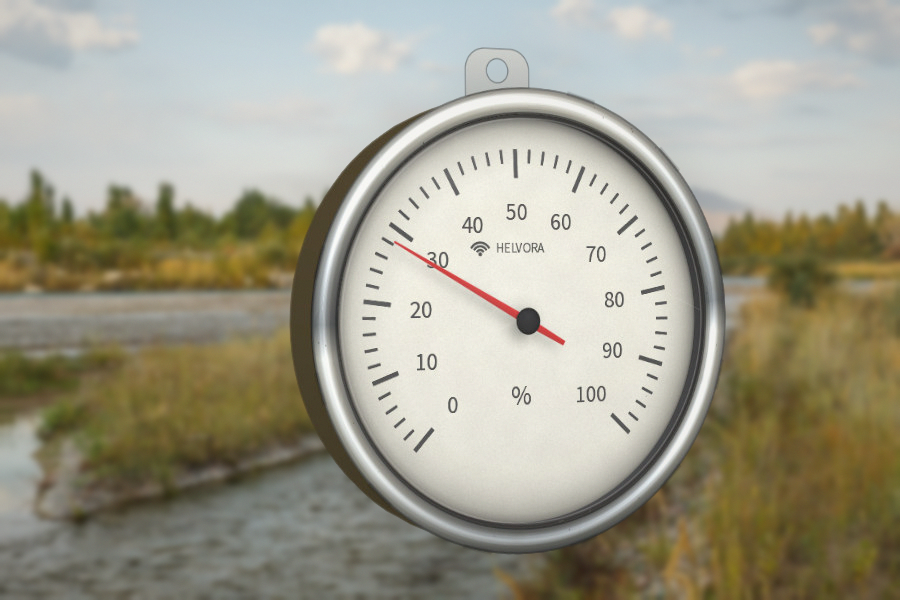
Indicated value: 28 %
